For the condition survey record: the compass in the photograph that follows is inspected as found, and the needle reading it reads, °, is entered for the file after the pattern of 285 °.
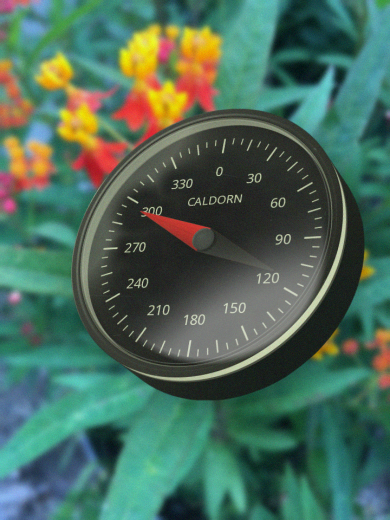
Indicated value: 295 °
